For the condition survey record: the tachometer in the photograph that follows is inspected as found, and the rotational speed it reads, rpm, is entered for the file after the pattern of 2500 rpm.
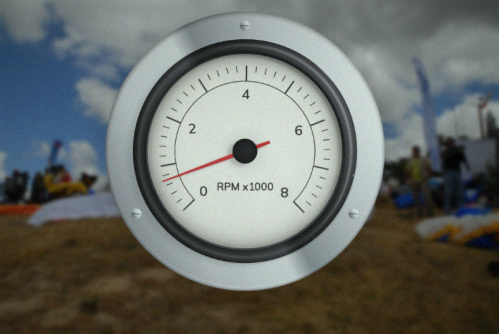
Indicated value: 700 rpm
